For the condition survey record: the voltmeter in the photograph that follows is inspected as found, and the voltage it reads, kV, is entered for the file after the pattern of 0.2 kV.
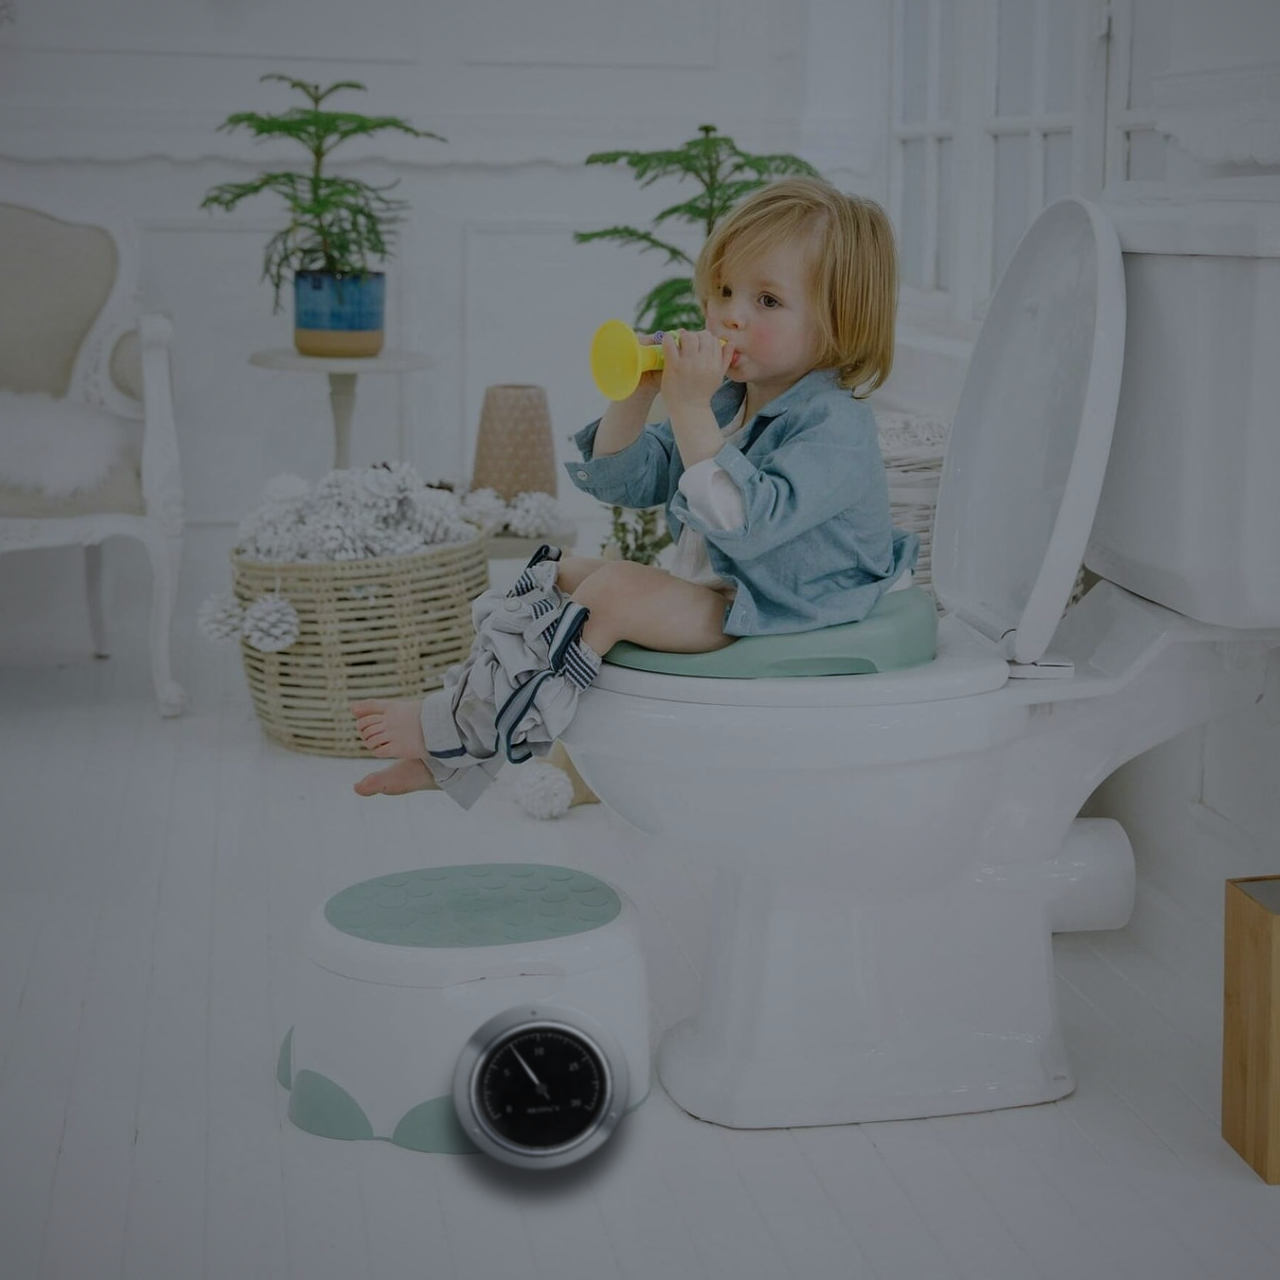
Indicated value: 7.5 kV
